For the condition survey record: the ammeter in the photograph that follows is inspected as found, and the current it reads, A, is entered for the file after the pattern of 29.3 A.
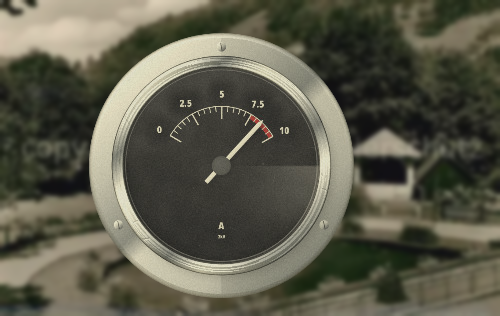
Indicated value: 8.5 A
